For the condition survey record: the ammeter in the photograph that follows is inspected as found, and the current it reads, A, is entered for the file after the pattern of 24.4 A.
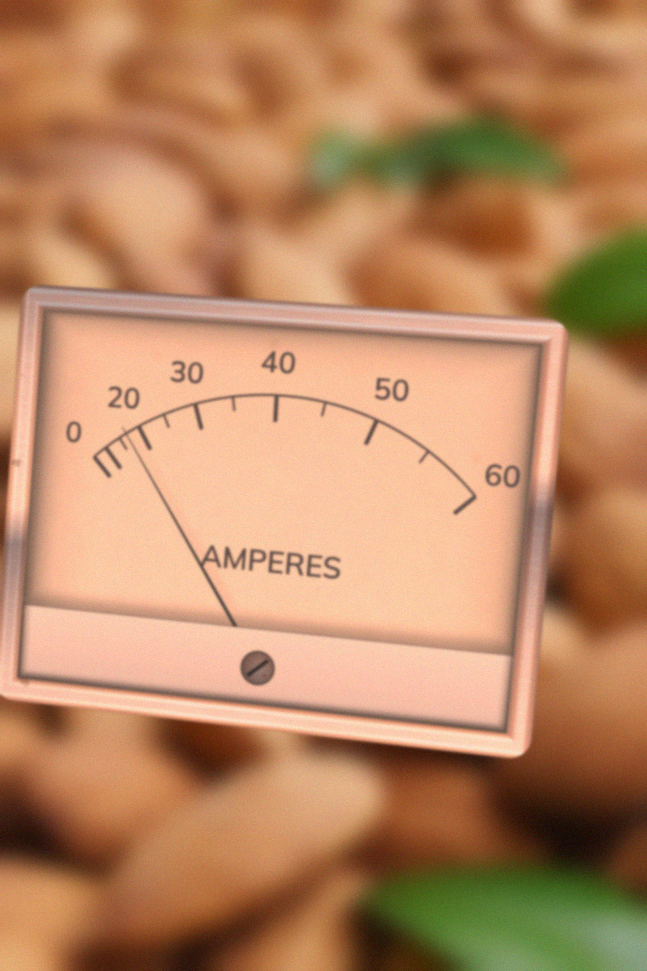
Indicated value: 17.5 A
